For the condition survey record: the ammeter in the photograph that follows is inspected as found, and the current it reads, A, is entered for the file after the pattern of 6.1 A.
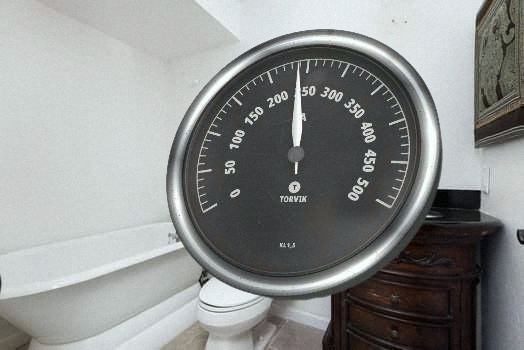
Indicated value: 240 A
